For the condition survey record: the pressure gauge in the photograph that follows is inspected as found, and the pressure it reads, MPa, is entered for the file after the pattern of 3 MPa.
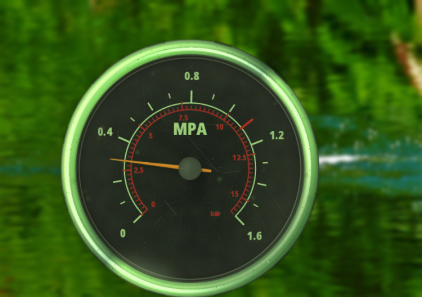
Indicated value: 0.3 MPa
